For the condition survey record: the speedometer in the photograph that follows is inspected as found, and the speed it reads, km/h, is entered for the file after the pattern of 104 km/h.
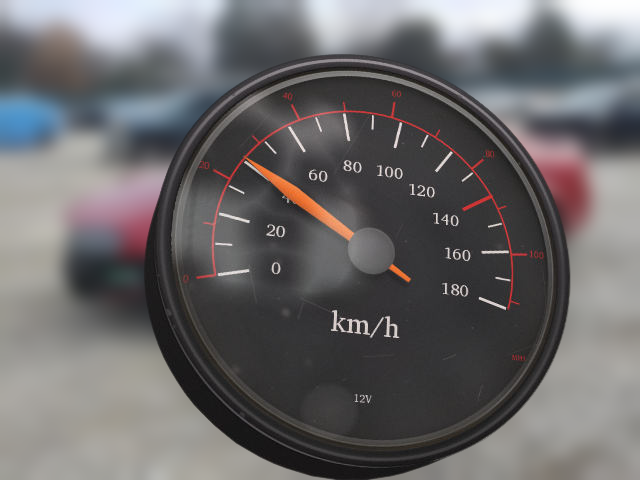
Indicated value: 40 km/h
